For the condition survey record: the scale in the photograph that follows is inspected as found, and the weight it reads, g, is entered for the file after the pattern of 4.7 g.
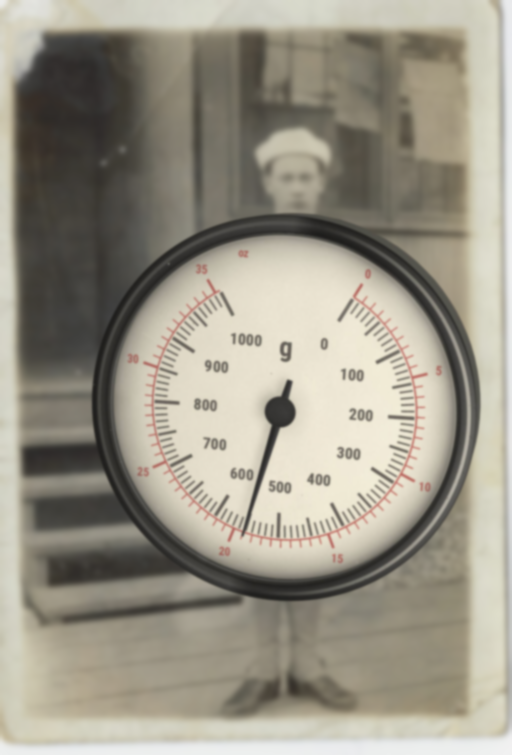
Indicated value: 550 g
